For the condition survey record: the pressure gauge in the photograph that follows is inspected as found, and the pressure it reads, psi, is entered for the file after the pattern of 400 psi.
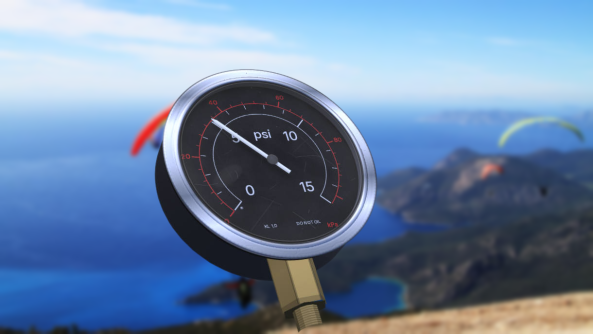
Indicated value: 5 psi
